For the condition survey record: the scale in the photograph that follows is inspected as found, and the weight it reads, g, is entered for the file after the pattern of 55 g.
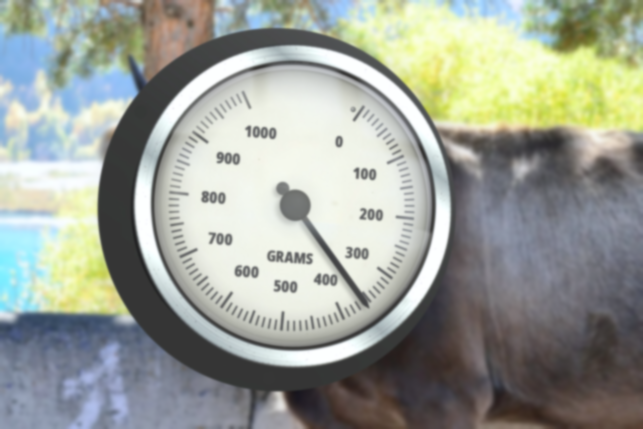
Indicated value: 360 g
